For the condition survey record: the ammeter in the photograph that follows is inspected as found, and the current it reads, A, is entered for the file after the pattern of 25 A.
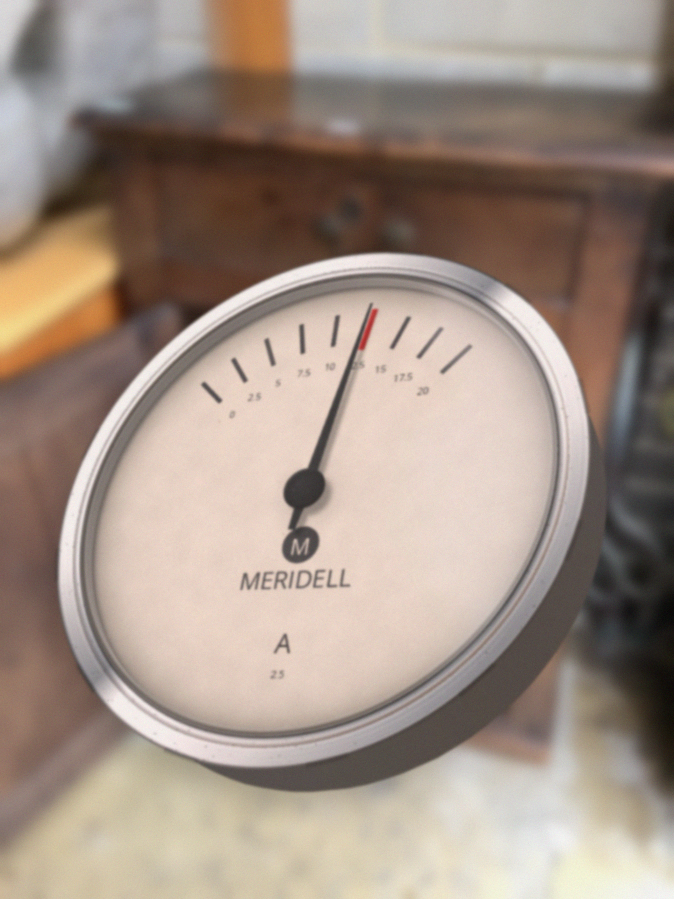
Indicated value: 12.5 A
